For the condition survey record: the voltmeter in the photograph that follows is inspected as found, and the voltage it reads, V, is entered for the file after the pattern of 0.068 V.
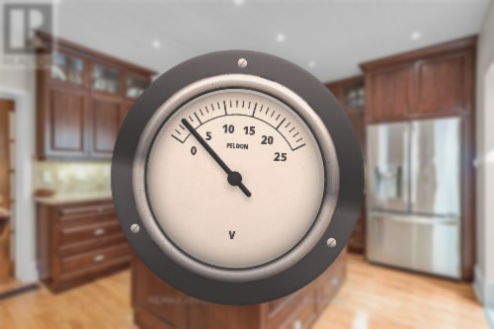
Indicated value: 3 V
